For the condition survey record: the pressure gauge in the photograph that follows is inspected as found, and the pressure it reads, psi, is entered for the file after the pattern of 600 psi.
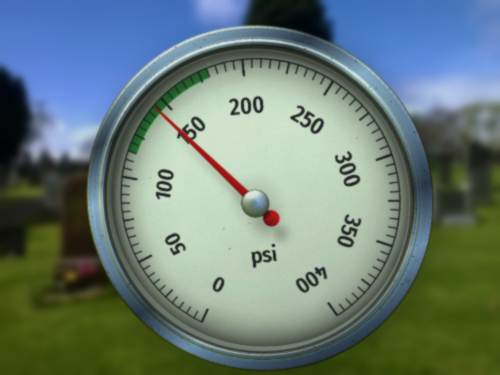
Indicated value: 145 psi
